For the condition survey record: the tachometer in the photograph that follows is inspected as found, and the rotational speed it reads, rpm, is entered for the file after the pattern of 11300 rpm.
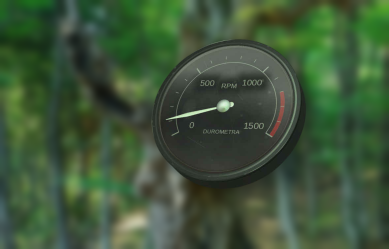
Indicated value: 100 rpm
